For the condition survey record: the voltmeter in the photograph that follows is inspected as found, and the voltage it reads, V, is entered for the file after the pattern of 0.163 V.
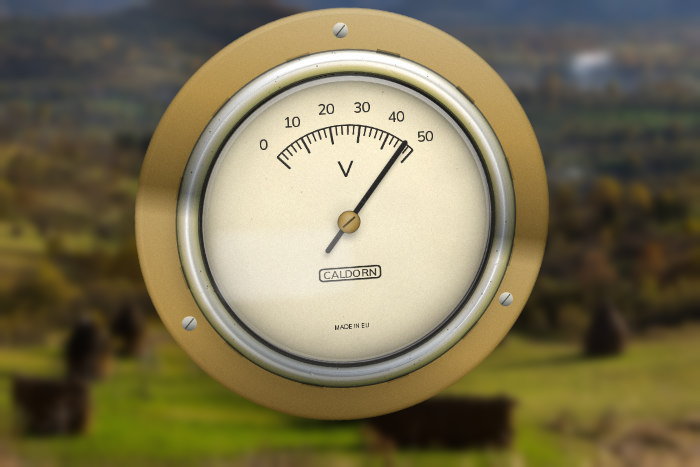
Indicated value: 46 V
